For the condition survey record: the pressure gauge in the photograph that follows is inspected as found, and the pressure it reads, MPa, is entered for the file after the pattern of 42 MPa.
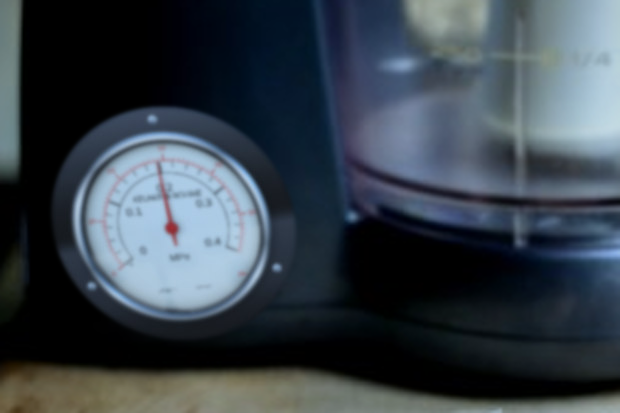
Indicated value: 0.2 MPa
